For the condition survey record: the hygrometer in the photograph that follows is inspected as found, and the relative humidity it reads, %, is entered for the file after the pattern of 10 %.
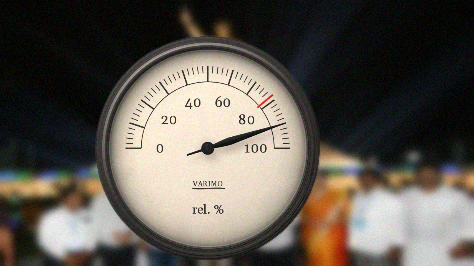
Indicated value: 90 %
